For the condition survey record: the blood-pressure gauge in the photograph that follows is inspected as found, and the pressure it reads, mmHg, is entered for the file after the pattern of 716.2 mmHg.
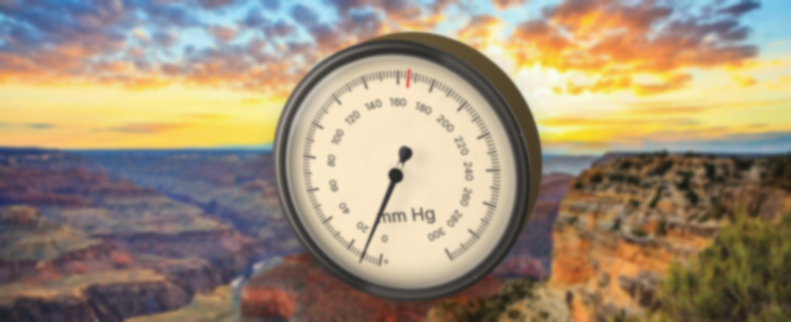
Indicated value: 10 mmHg
